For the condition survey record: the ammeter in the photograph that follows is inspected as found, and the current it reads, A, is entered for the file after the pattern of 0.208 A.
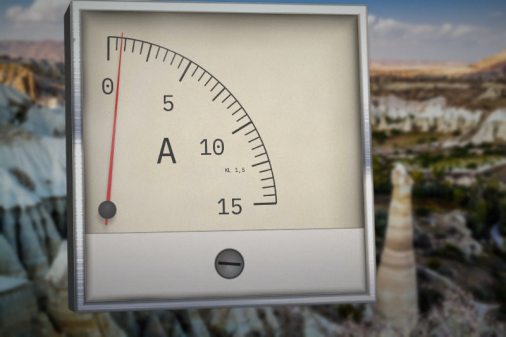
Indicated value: 0.75 A
